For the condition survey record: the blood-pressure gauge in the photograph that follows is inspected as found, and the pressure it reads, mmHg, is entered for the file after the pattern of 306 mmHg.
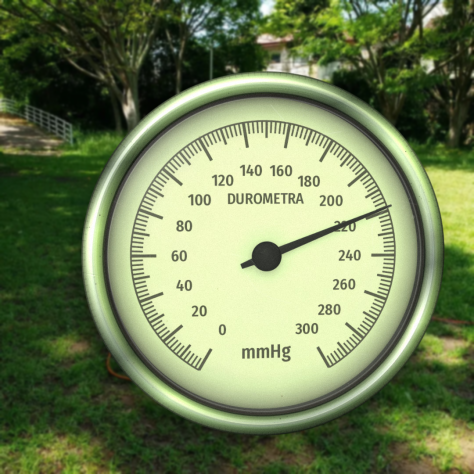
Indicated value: 218 mmHg
